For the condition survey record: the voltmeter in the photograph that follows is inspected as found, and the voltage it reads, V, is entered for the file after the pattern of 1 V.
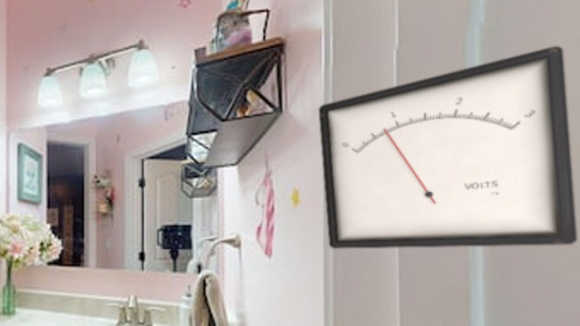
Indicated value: 0.75 V
